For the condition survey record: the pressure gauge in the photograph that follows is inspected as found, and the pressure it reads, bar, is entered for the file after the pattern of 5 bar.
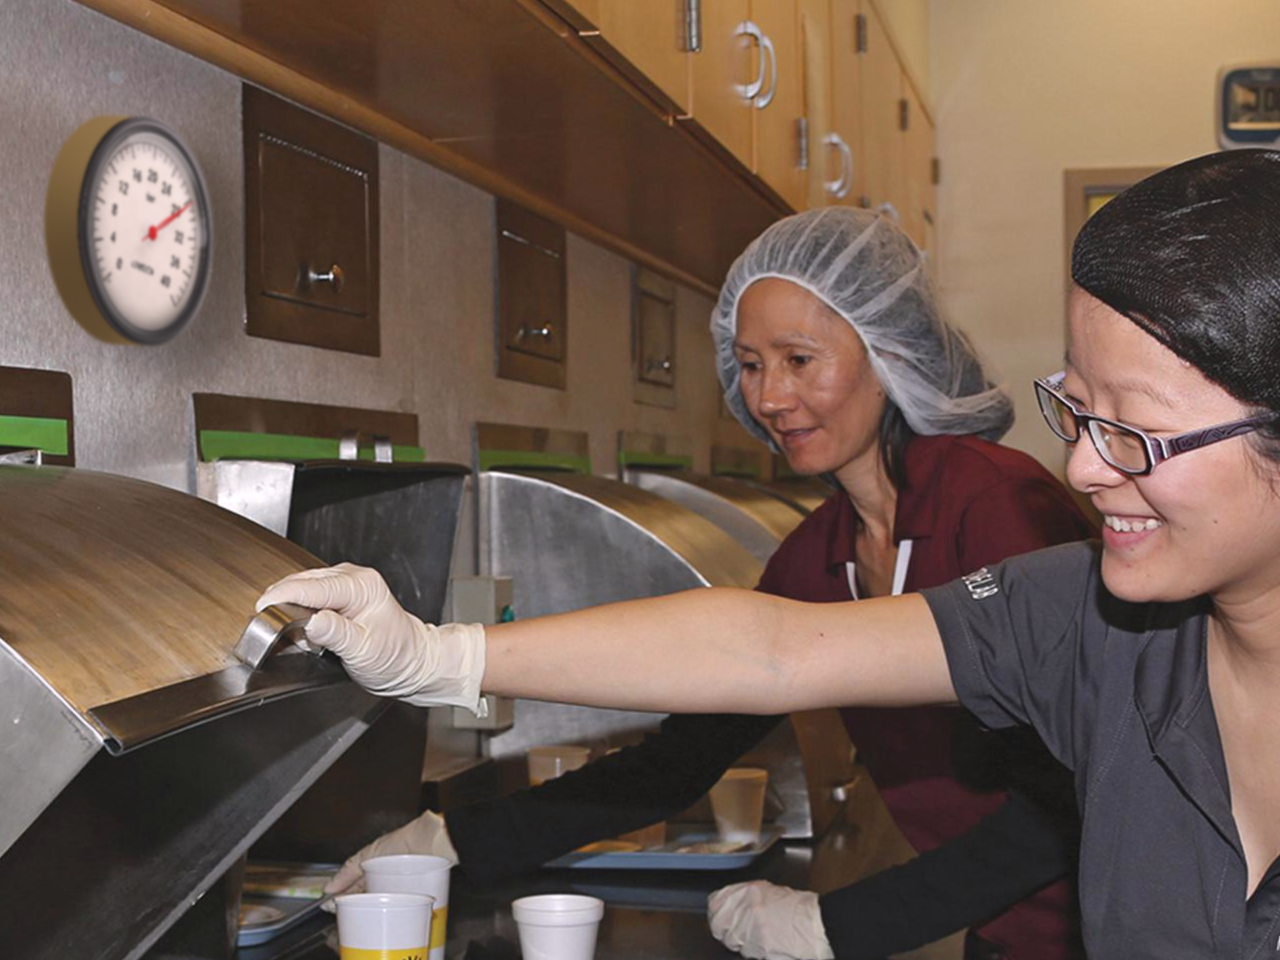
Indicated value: 28 bar
